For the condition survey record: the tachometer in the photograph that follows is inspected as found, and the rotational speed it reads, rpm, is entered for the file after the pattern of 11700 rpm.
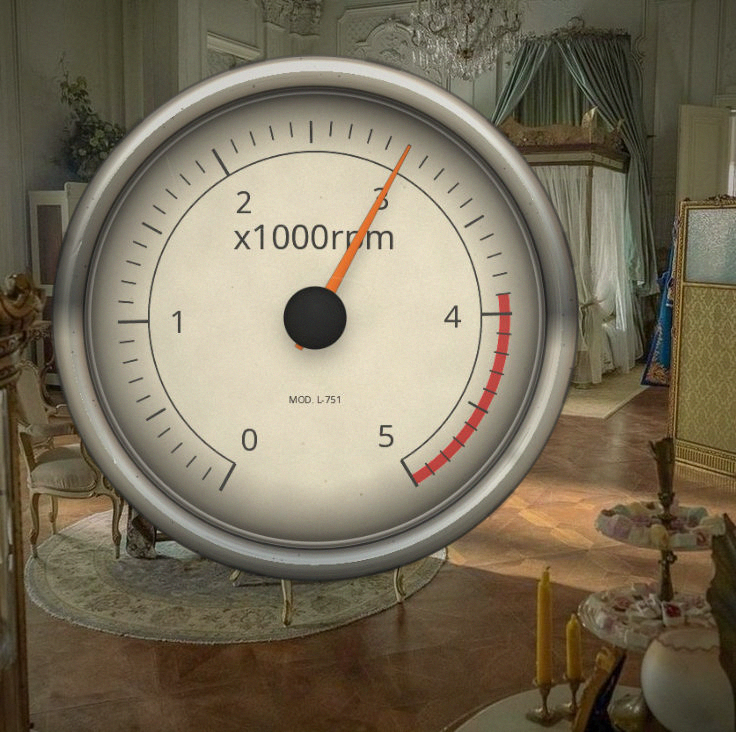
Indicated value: 3000 rpm
